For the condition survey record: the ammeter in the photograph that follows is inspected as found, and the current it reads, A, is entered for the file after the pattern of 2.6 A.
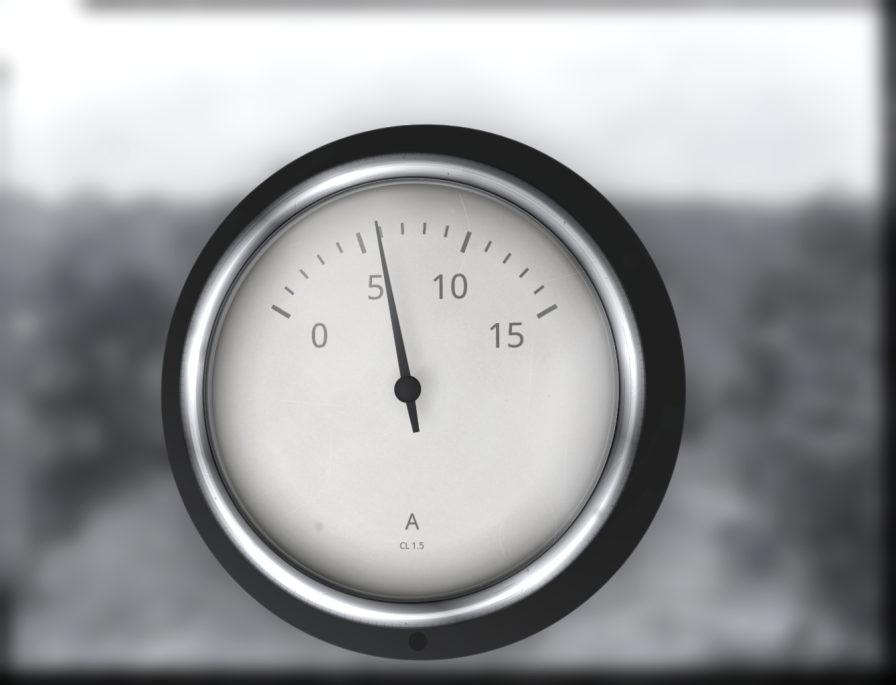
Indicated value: 6 A
